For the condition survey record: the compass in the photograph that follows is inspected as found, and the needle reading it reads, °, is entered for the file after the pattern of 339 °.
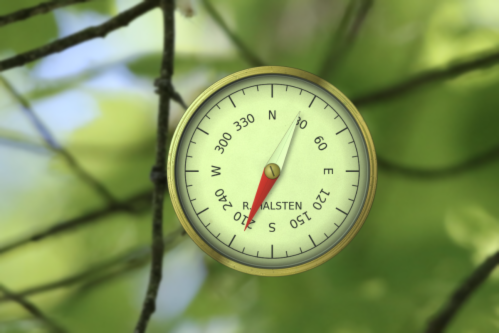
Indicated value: 205 °
